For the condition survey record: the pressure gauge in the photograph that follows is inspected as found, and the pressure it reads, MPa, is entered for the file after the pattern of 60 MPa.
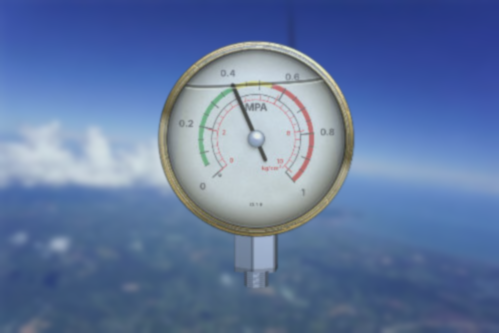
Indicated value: 0.4 MPa
